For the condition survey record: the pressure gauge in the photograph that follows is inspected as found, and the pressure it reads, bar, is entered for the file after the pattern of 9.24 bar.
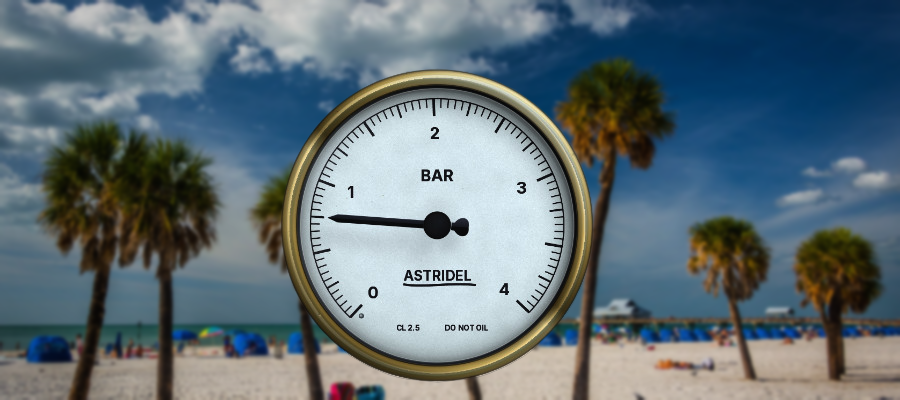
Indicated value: 0.75 bar
